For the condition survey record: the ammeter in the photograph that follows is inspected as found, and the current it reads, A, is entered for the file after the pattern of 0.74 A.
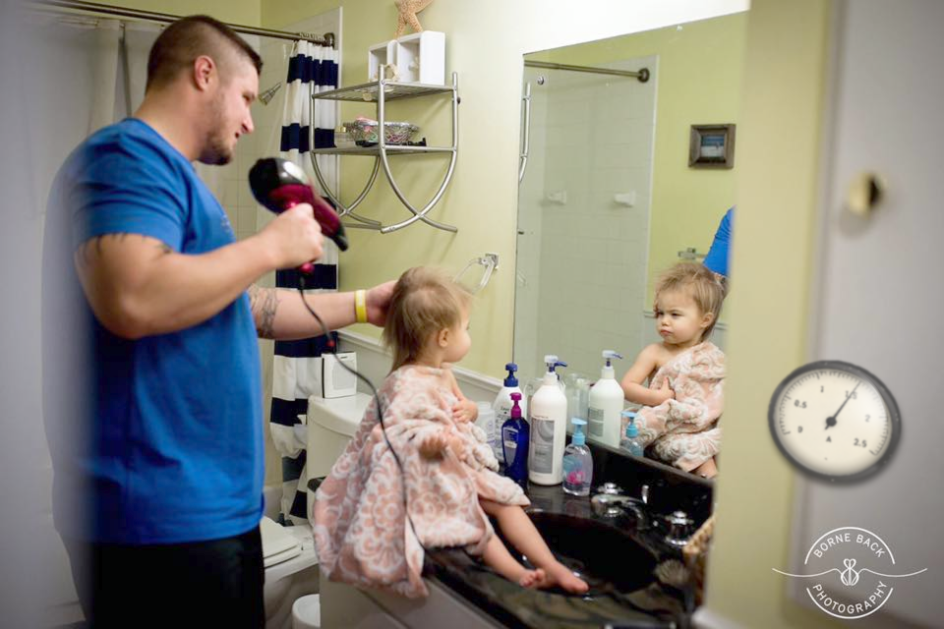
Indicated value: 1.5 A
